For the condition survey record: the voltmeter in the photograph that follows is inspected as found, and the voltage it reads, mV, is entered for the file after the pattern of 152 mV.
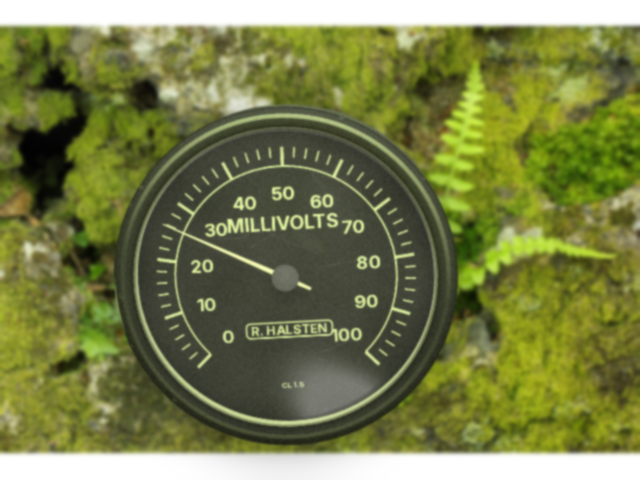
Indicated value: 26 mV
